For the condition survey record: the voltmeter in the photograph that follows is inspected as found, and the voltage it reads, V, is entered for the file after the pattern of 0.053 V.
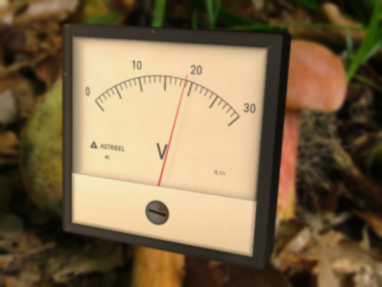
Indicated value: 19 V
